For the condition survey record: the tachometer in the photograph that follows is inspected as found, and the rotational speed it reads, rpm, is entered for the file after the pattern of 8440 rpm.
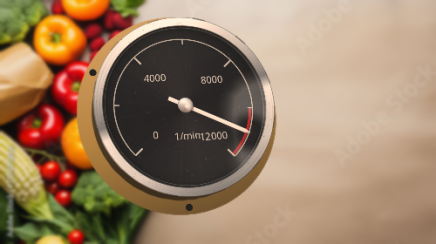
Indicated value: 11000 rpm
